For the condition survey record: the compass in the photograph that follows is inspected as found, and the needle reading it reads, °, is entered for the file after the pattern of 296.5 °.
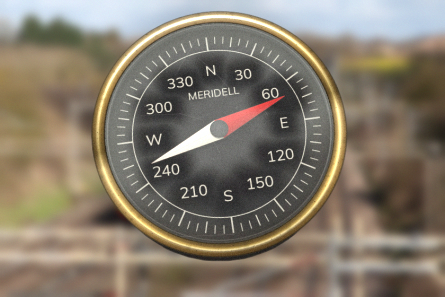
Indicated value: 70 °
